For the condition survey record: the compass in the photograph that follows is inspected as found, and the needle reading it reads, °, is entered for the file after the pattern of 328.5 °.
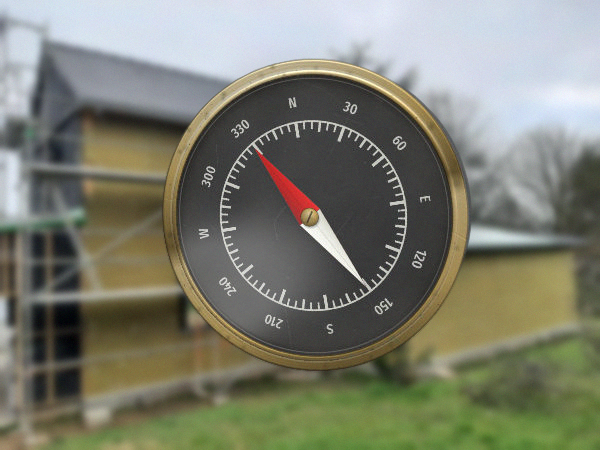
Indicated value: 330 °
